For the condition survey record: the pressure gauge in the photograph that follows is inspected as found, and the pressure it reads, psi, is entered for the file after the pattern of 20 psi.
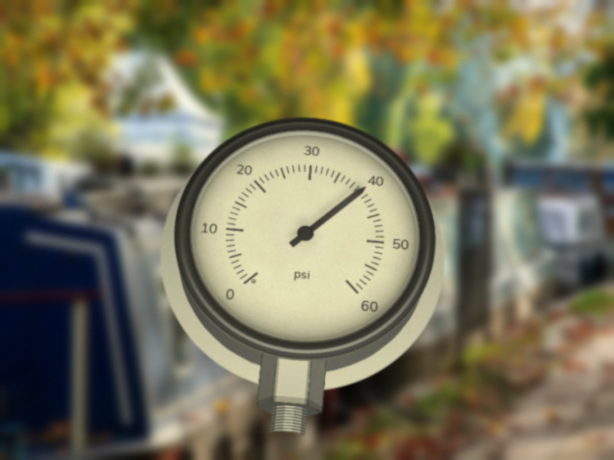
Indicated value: 40 psi
